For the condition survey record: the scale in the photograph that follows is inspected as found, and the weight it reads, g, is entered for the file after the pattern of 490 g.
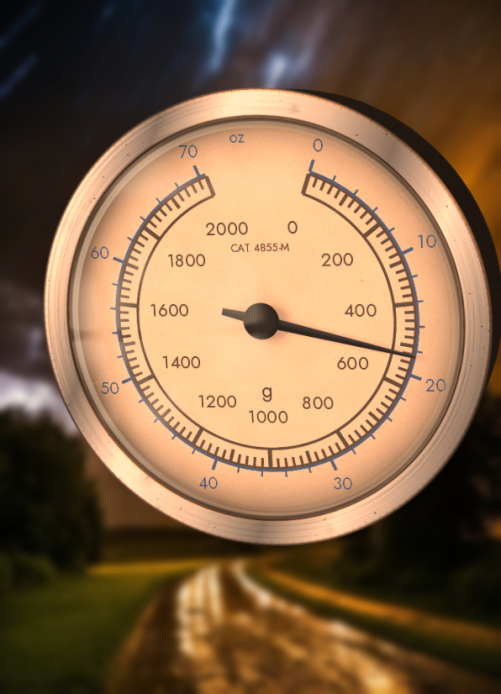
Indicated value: 520 g
